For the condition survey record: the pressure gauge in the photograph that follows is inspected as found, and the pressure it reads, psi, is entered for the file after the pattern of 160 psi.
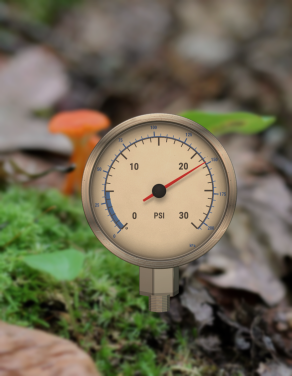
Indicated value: 21.5 psi
